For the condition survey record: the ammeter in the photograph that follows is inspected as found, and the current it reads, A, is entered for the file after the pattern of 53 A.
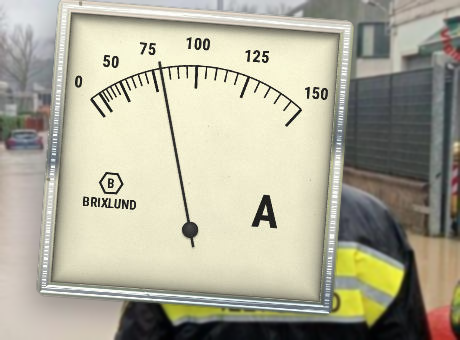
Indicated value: 80 A
